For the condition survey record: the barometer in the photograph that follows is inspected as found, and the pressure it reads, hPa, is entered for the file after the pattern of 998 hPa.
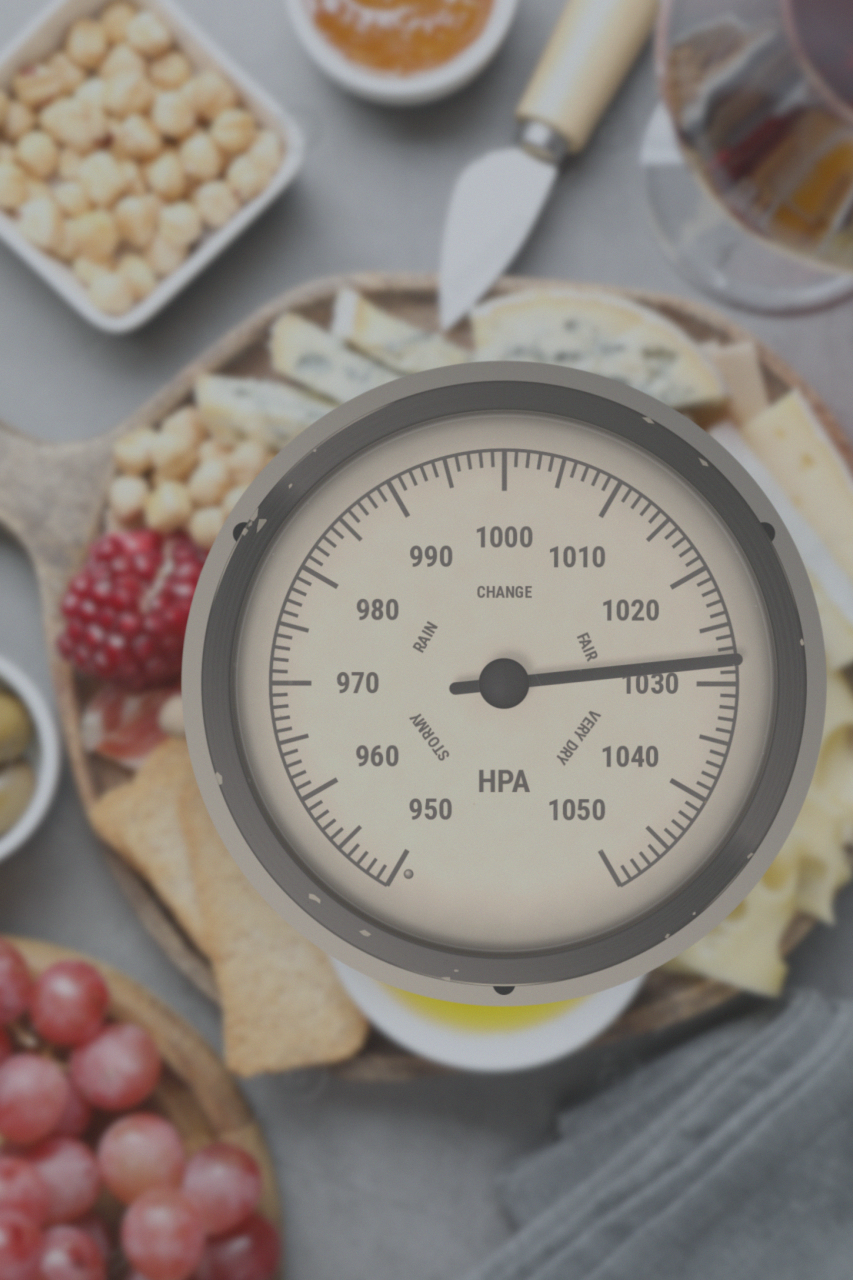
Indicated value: 1028 hPa
